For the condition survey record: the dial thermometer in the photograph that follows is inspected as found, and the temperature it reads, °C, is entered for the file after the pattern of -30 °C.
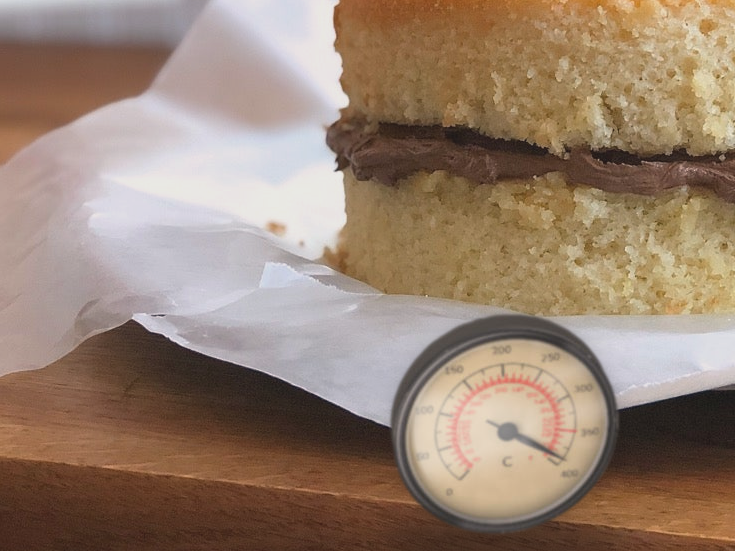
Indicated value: 387.5 °C
